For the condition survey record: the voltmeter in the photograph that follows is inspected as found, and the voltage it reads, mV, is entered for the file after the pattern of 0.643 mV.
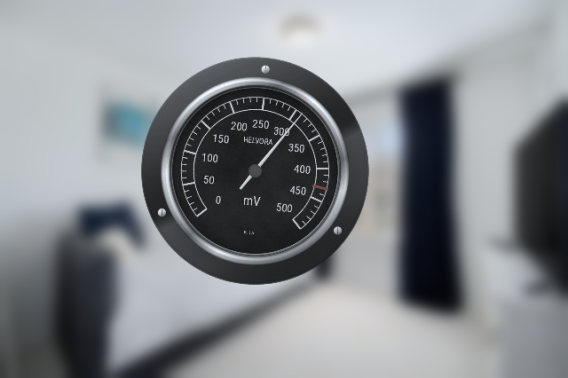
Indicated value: 310 mV
